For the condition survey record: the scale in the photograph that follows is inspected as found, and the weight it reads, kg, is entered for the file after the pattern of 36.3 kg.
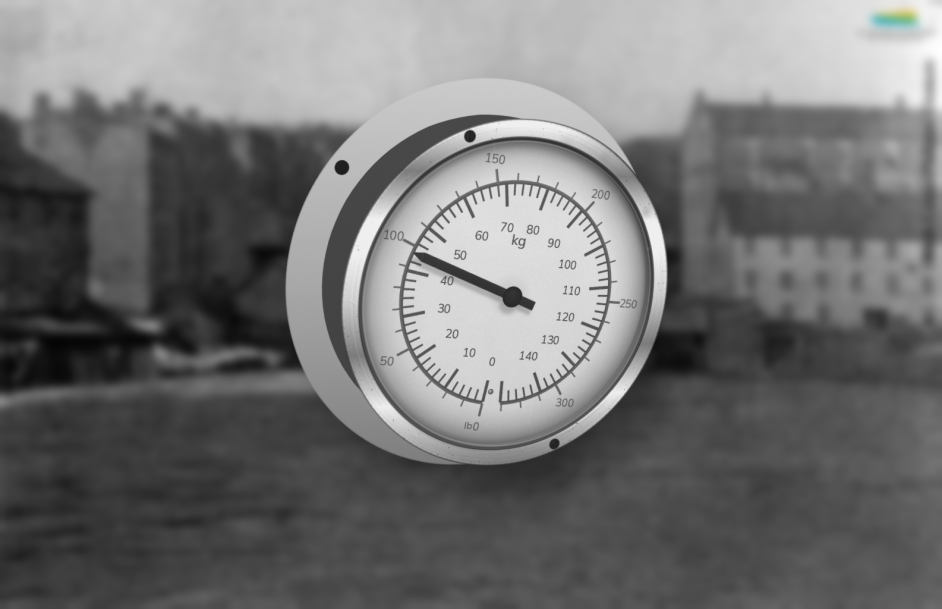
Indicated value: 44 kg
